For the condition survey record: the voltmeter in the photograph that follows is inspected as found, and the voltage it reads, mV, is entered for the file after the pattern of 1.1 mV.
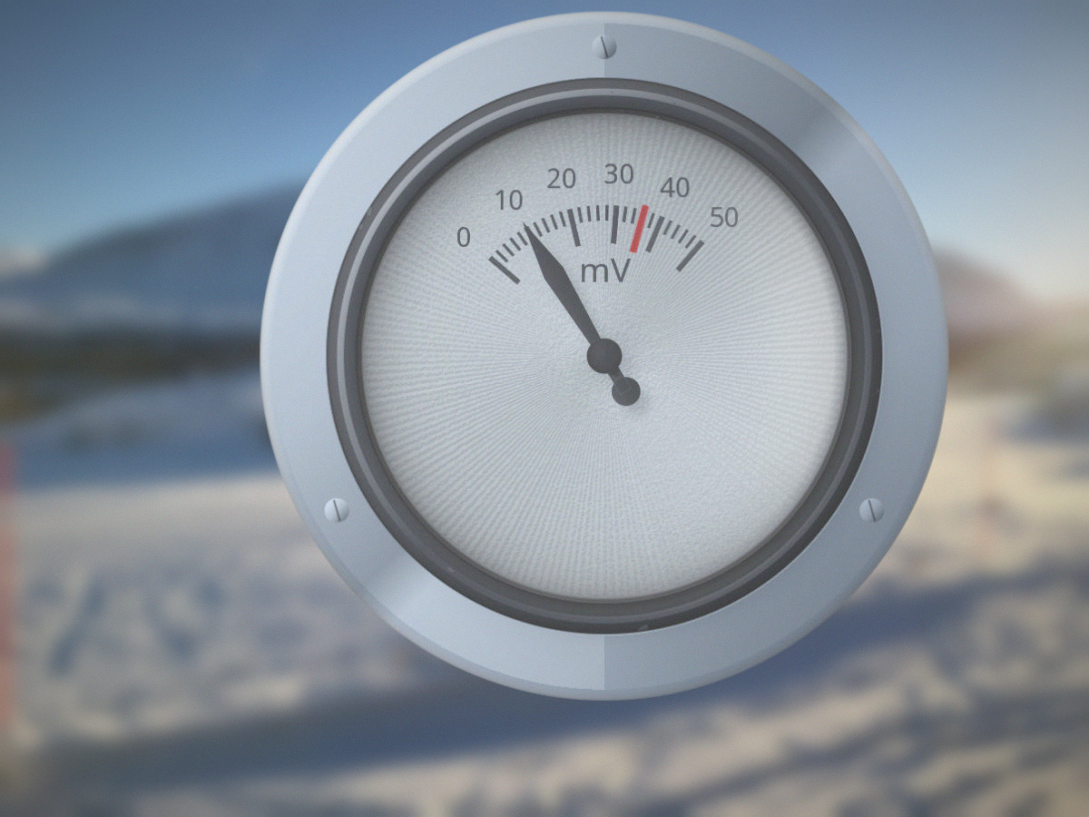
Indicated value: 10 mV
